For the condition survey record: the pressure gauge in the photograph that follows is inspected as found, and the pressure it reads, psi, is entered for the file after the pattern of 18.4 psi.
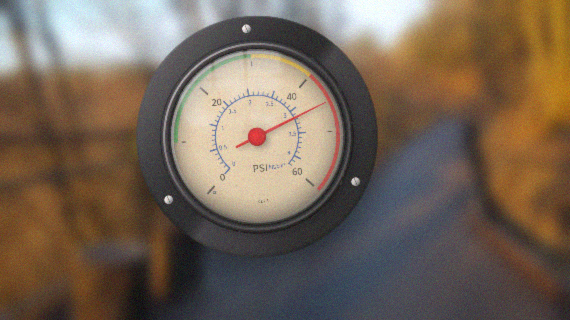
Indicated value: 45 psi
